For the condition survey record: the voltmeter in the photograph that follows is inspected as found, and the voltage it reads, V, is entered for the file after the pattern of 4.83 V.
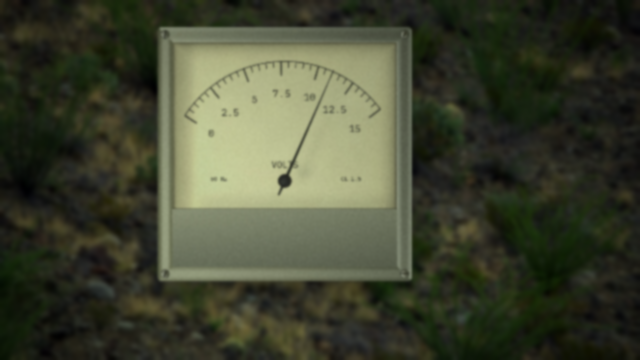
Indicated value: 11 V
